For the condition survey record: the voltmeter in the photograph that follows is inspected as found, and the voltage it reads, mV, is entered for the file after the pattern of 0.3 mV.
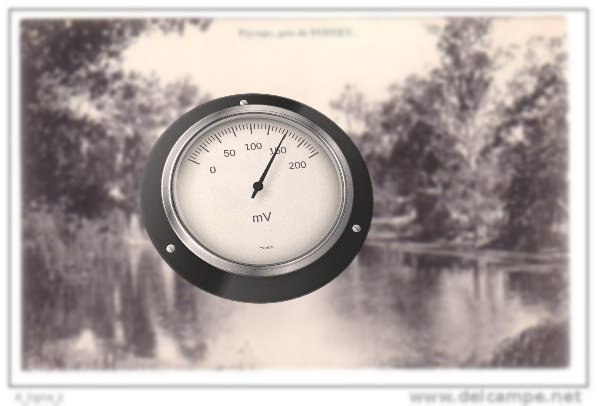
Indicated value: 150 mV
